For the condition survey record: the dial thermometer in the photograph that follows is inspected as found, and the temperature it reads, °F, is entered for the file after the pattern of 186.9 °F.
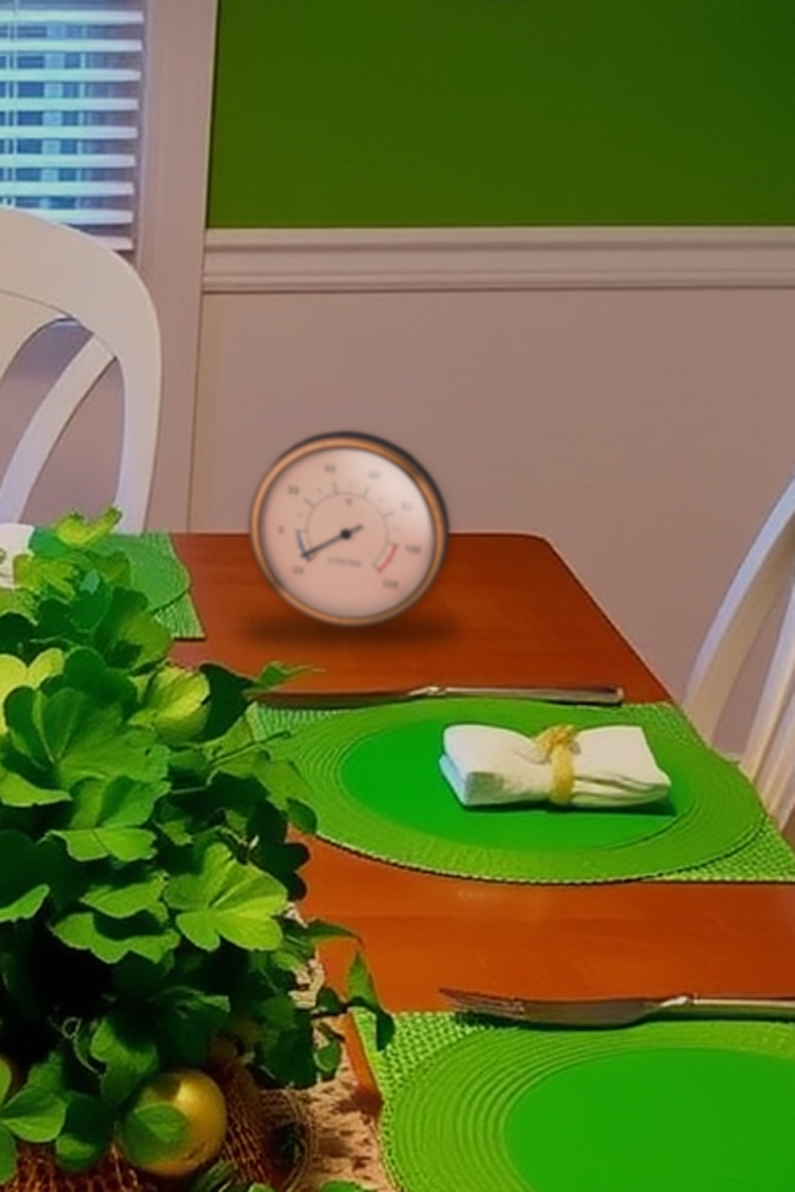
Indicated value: -15 °F
